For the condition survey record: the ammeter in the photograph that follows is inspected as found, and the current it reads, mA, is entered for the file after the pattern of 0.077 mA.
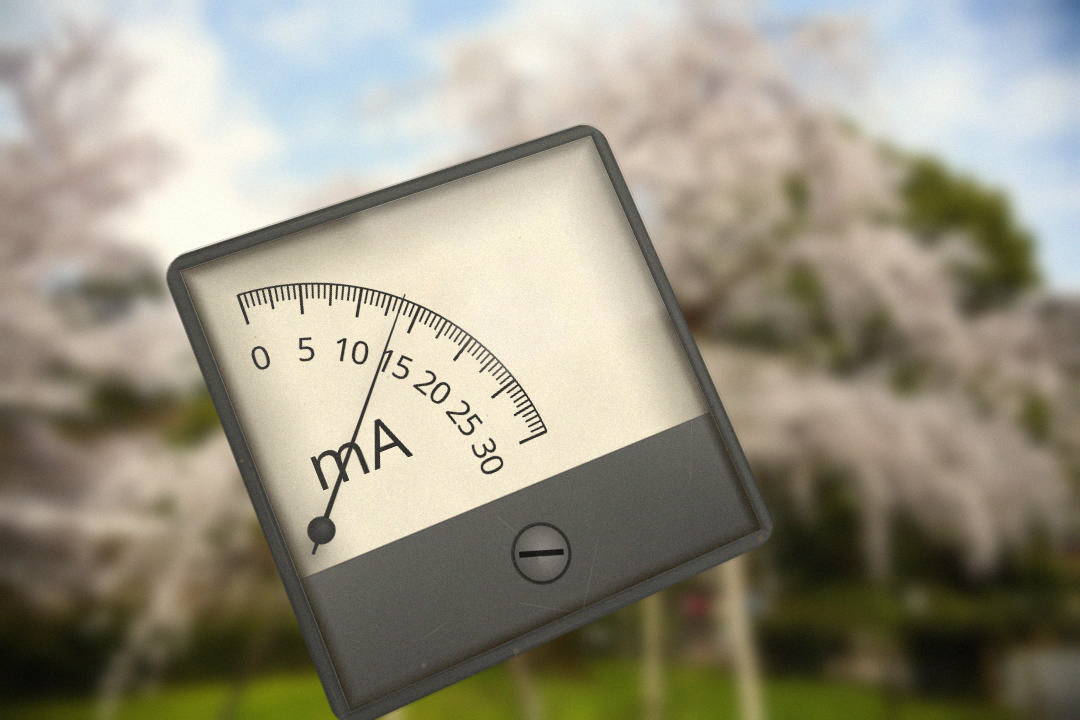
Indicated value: 13.5 mA
